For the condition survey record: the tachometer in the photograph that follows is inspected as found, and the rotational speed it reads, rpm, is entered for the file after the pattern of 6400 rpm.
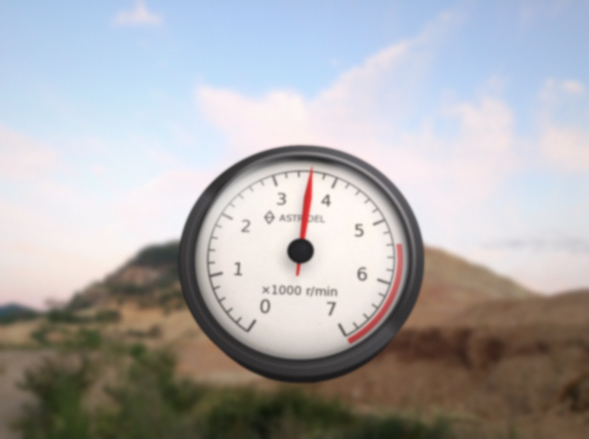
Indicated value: 3600 rpm
